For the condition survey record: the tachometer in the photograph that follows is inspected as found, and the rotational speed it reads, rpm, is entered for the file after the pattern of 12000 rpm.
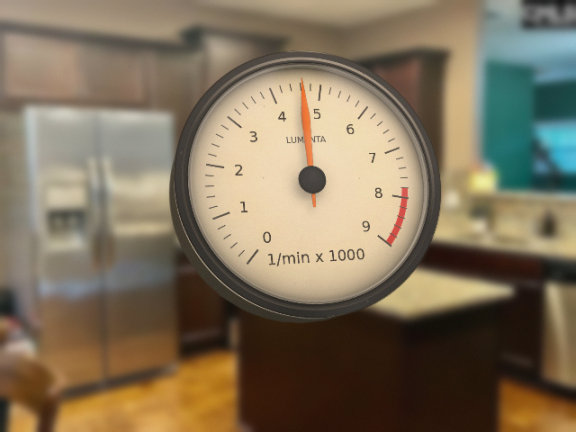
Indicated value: 4600 rpm
